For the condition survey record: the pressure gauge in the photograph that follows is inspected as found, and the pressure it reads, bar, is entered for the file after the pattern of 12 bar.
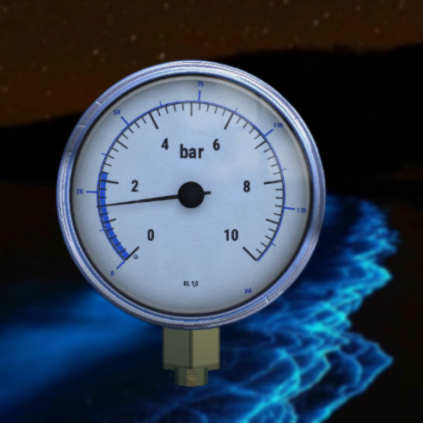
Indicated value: 1.4 bar
